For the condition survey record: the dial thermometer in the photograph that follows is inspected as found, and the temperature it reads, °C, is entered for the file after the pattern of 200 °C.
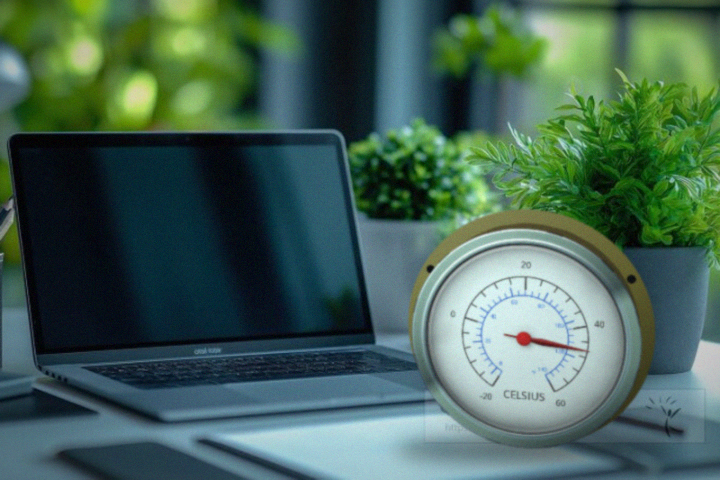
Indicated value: 46 °C
